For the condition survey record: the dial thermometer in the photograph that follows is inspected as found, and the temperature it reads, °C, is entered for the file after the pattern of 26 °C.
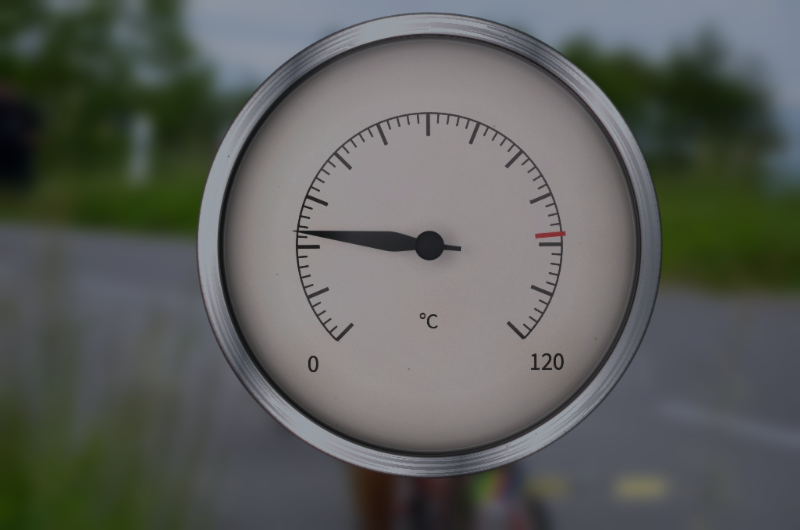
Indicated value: 23 °C
